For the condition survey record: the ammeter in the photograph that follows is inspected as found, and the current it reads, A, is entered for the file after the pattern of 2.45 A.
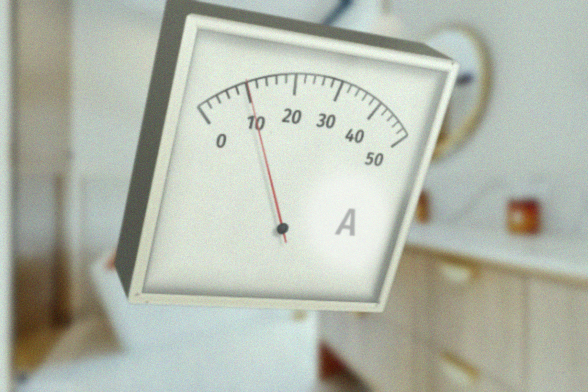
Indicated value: 10 A
